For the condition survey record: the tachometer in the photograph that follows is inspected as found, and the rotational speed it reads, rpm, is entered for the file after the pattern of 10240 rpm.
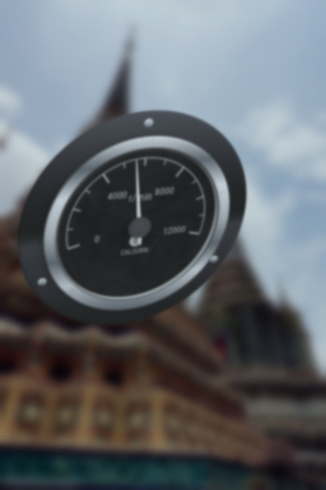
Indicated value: 5500 rpm
